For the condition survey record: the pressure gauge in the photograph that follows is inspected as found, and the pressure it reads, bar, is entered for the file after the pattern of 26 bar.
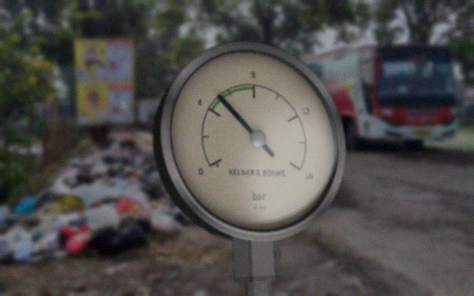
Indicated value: 5 bar
